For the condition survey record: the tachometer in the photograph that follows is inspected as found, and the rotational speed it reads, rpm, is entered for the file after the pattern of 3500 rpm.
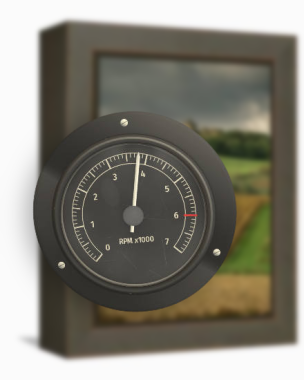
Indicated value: 3800 rpm
